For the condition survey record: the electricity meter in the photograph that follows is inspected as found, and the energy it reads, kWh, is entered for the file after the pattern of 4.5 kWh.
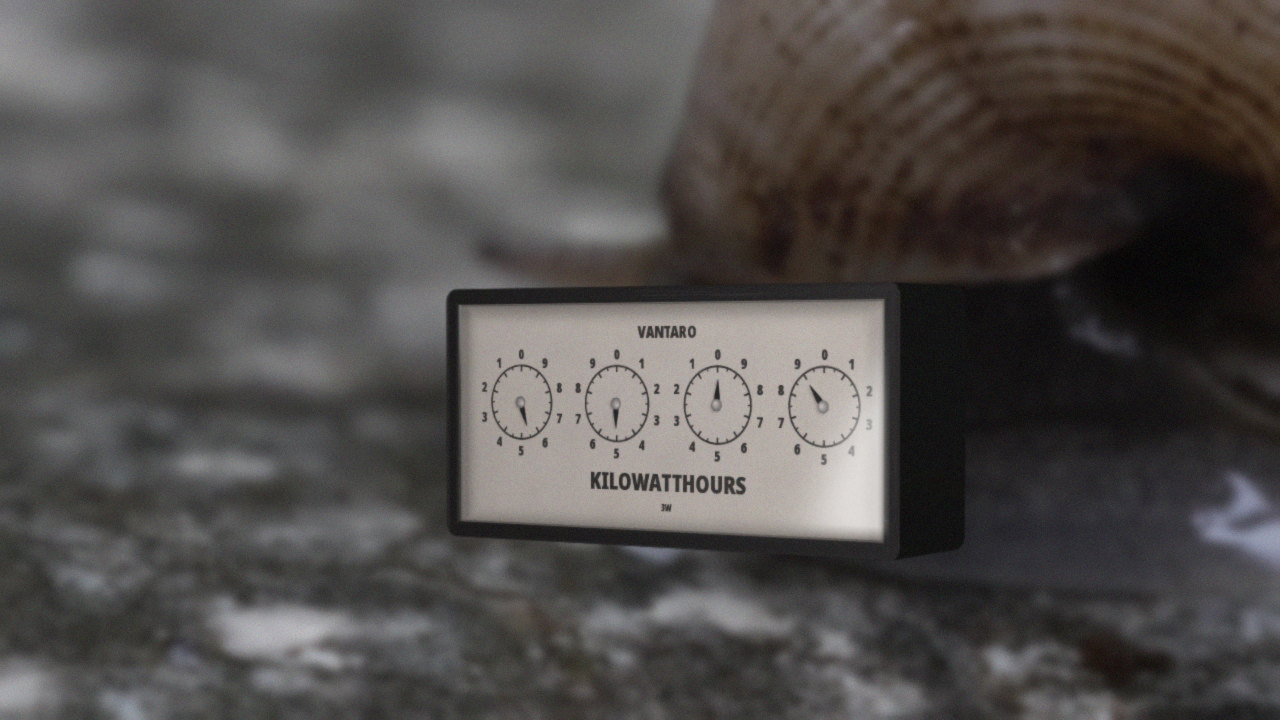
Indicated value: 5499 kWh
